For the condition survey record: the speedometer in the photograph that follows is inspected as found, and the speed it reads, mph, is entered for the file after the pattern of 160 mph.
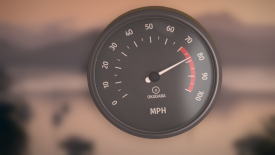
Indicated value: 77.5 mph
